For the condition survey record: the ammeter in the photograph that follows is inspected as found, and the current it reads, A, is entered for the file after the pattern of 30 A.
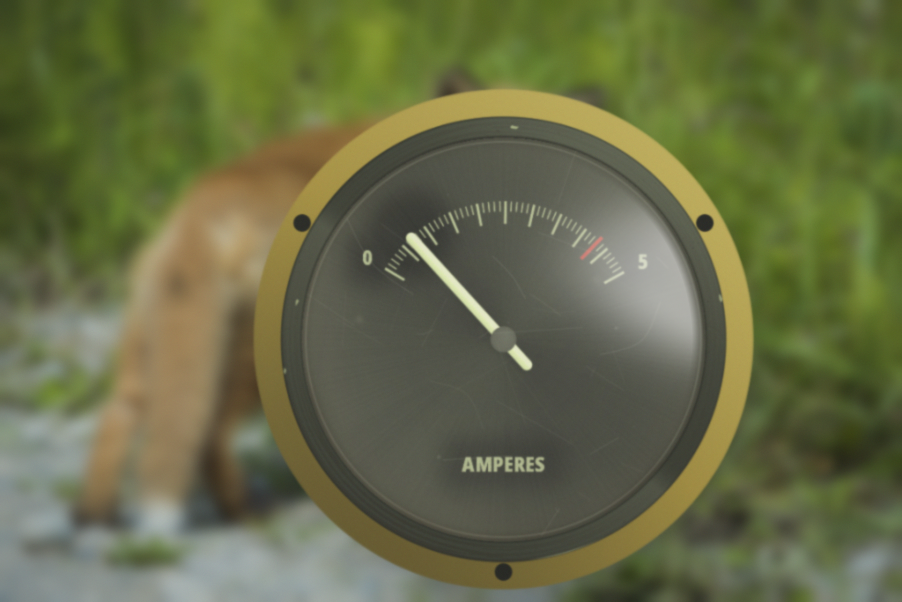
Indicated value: 0.7 A
